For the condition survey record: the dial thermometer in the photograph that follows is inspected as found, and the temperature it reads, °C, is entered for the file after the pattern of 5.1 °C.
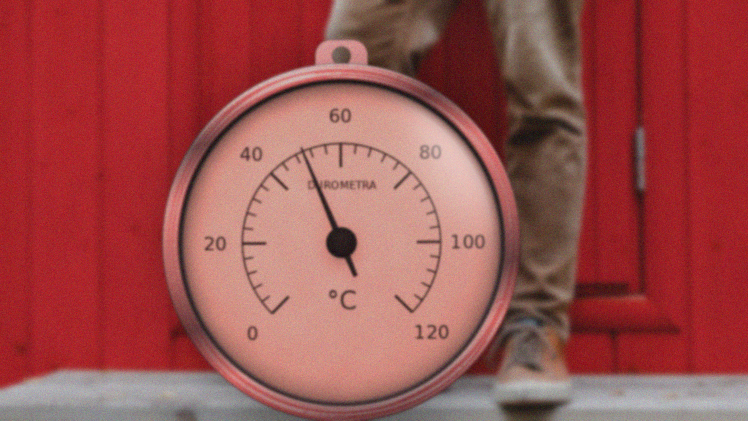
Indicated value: 50 °C
